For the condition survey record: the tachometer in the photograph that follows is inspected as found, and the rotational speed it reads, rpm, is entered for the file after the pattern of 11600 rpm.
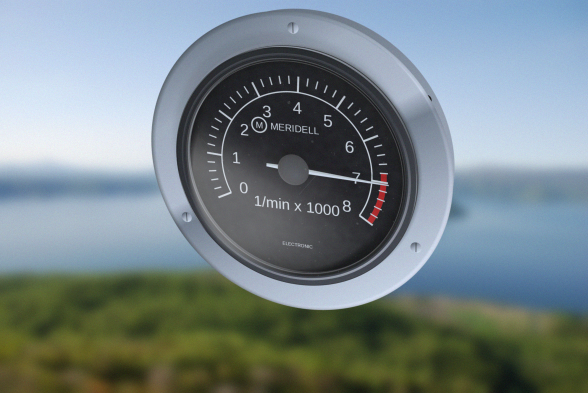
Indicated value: 7000 rpm
